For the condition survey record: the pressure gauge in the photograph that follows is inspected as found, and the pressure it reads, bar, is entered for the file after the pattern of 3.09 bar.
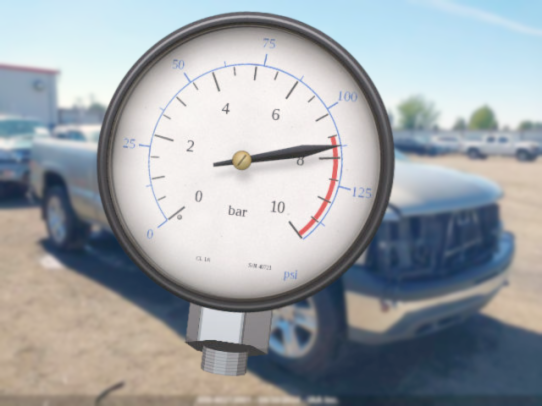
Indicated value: 7.75 bar
